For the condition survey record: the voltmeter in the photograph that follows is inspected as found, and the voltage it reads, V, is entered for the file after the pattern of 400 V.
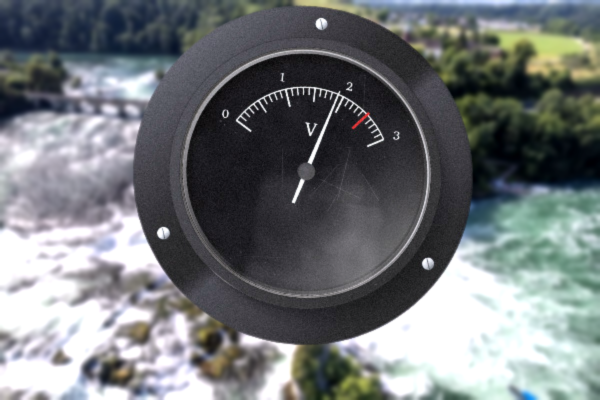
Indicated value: 1.9 V
